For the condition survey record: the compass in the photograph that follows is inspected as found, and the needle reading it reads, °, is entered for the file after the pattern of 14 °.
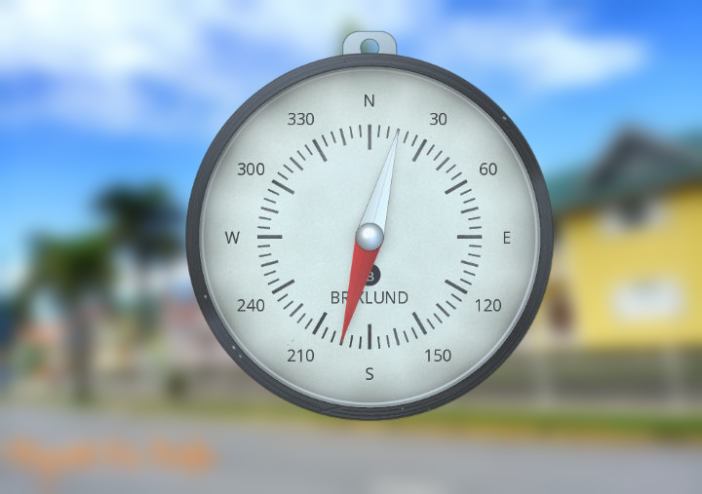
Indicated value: 195 °
